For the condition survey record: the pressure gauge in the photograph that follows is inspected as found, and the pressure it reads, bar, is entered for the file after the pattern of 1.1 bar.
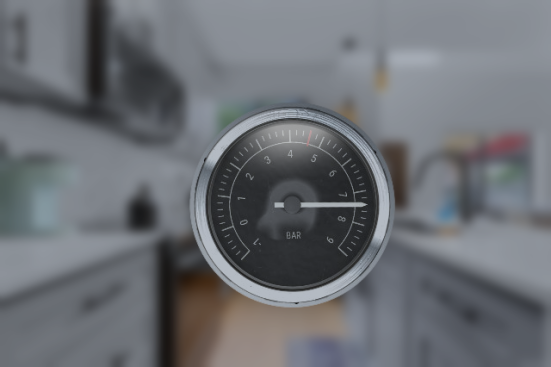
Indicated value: 7.4 bar
